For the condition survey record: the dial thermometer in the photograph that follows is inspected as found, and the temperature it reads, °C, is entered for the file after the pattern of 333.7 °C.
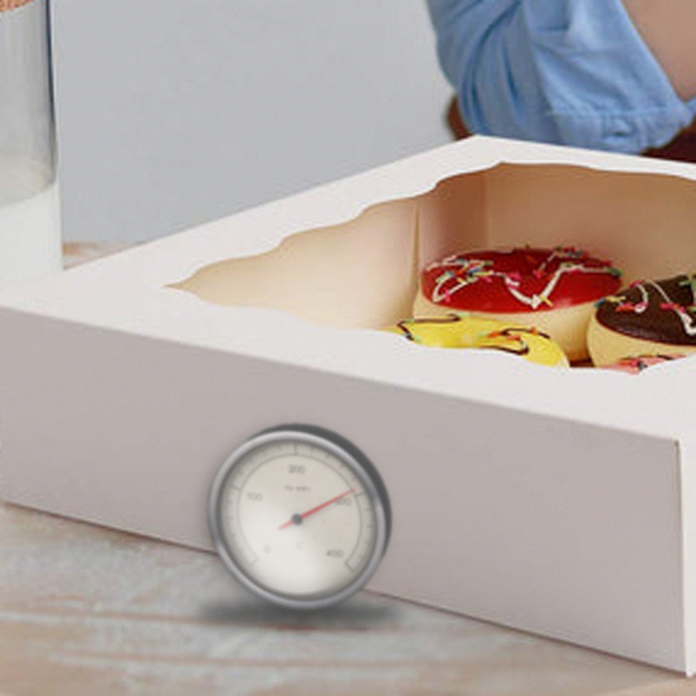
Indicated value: 290 °C
